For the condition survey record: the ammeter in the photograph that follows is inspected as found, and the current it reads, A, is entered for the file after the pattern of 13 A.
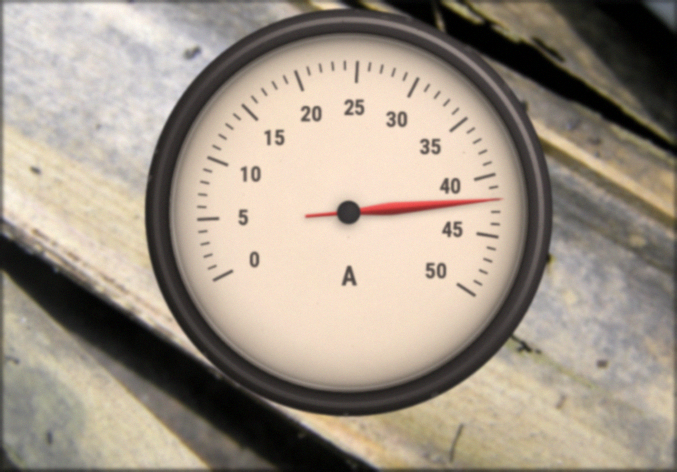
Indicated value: 42 A
